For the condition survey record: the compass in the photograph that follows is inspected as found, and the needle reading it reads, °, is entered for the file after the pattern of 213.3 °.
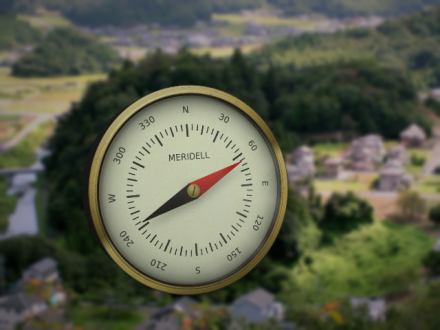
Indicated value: 65 °
